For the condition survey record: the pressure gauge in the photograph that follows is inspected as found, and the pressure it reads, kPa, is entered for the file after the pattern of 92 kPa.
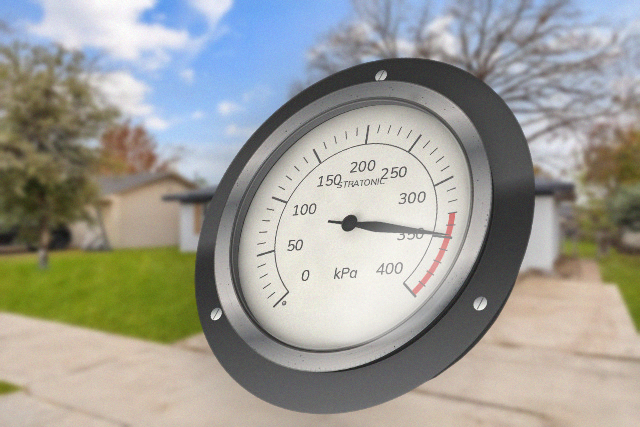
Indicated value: 350 kPa
